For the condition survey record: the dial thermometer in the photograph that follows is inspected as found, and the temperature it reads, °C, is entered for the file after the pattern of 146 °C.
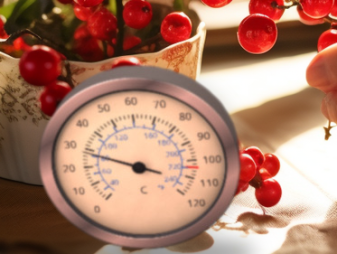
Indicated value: 30 °C
